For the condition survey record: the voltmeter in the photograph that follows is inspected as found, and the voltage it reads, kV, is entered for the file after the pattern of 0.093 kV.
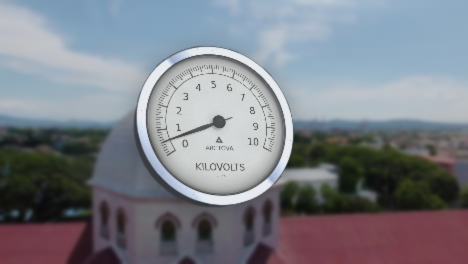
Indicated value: 0.5 kV
